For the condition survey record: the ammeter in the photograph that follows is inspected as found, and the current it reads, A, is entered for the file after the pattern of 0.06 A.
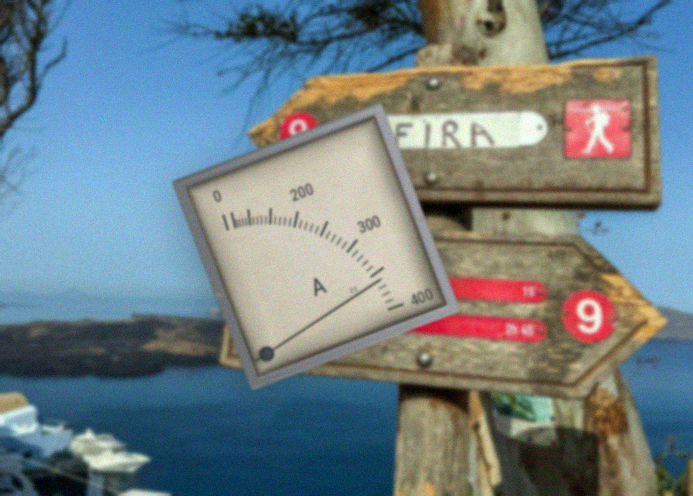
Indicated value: 360 A
